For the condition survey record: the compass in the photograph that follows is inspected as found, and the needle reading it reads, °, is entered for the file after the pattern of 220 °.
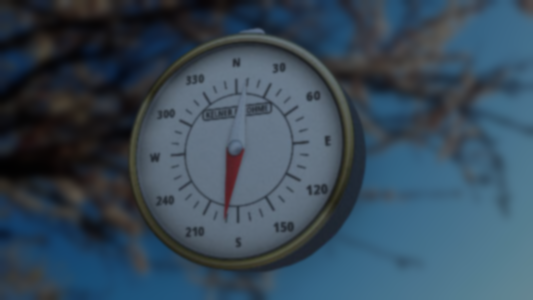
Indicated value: 190 °
